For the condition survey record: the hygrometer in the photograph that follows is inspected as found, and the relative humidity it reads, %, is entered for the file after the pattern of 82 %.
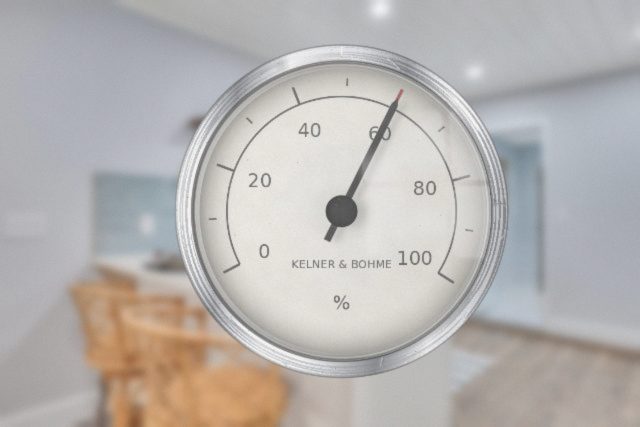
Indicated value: 60 %
